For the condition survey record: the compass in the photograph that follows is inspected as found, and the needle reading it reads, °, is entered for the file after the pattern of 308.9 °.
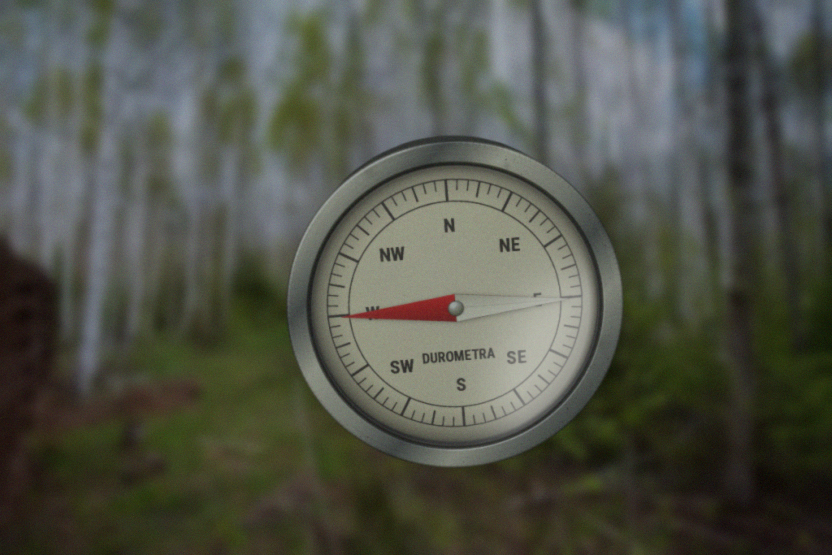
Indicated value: 270 °
